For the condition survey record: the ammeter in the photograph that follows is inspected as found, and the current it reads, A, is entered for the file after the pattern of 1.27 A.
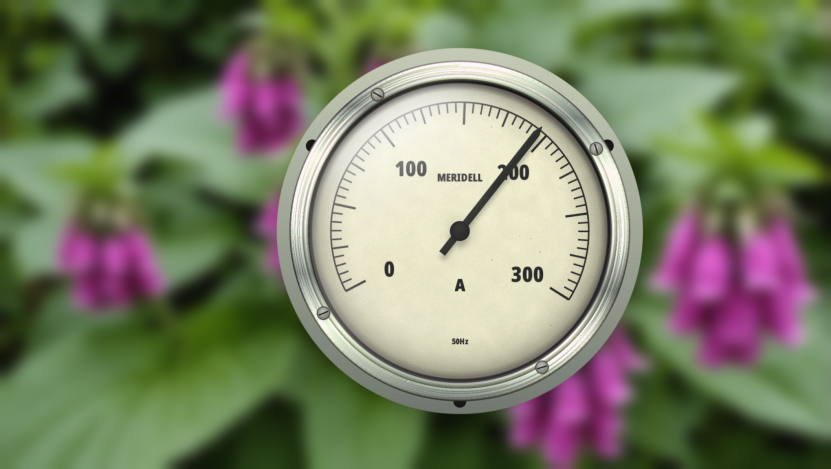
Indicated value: 195 A
